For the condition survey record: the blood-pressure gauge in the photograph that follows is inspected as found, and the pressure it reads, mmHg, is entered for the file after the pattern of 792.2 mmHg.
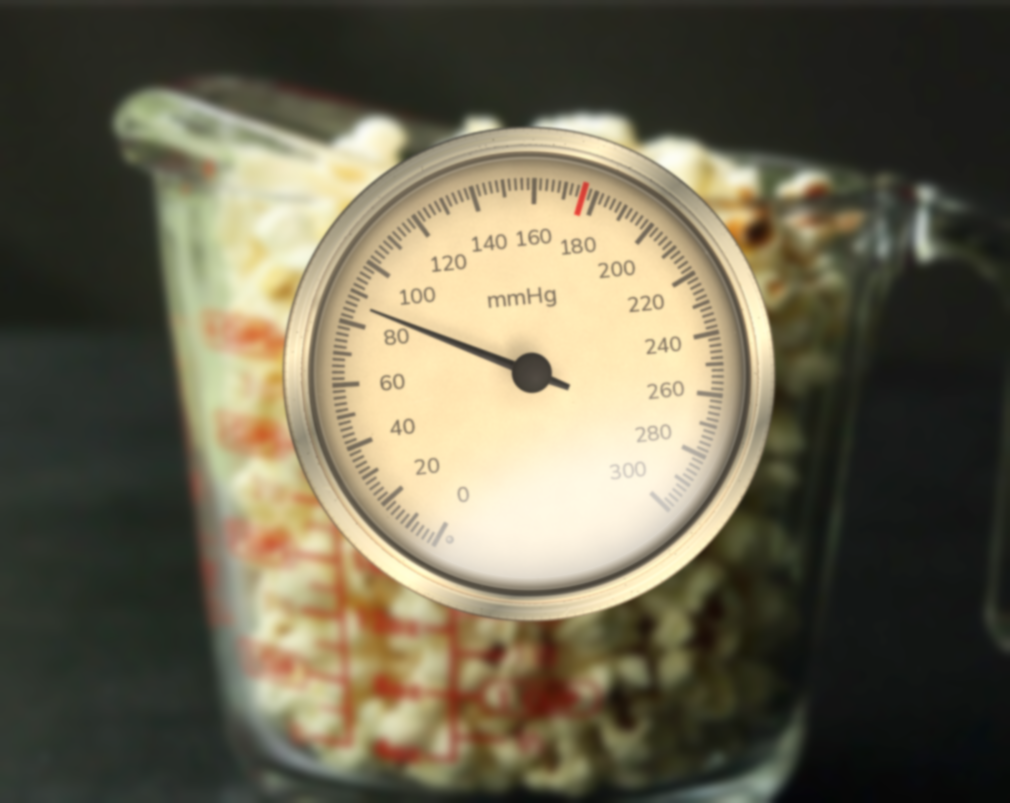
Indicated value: 86 mmHg
